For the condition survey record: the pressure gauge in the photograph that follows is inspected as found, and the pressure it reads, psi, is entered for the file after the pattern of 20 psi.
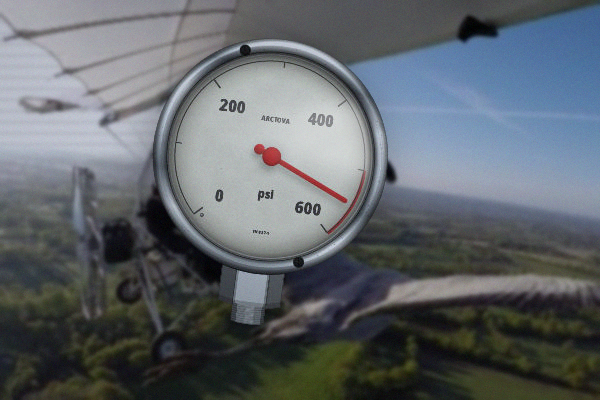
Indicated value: 550 psi
